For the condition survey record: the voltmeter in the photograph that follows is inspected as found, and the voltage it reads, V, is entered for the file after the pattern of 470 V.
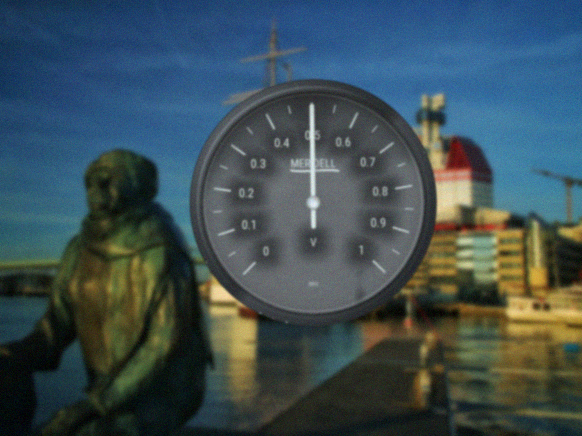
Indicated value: 0.5 V
